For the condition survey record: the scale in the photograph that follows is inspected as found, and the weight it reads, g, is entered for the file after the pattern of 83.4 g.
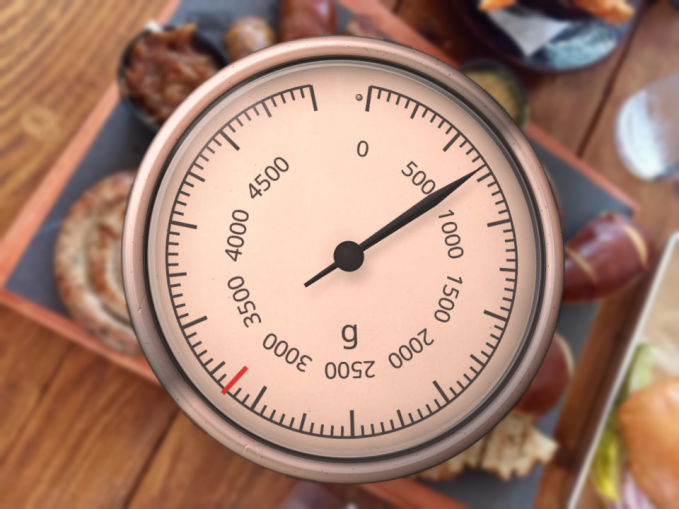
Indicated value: 700 g
